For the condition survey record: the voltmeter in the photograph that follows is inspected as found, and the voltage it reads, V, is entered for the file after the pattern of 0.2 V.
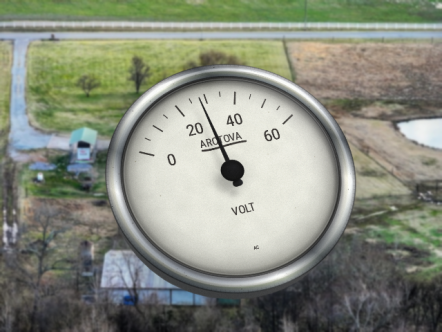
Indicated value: 27.5 V
